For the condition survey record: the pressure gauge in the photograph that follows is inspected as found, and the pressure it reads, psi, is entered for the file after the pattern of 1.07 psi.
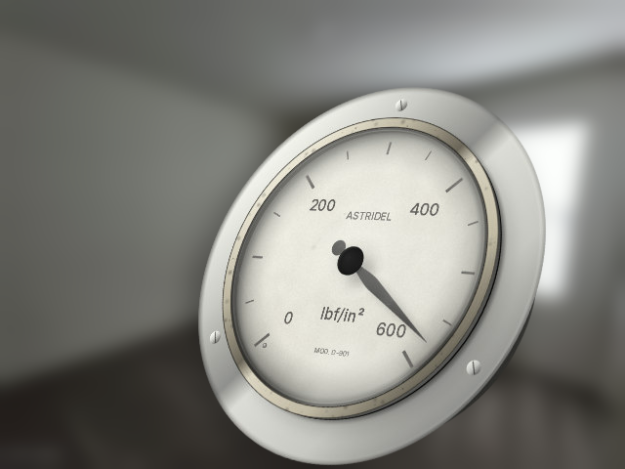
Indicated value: 575 psi
